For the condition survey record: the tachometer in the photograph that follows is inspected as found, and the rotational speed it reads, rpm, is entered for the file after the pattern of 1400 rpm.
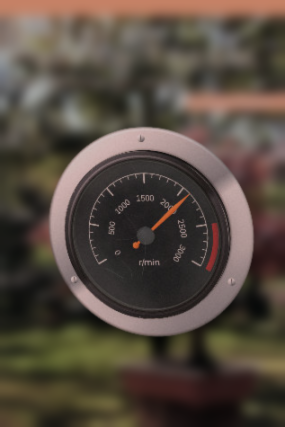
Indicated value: 2100 rpm
